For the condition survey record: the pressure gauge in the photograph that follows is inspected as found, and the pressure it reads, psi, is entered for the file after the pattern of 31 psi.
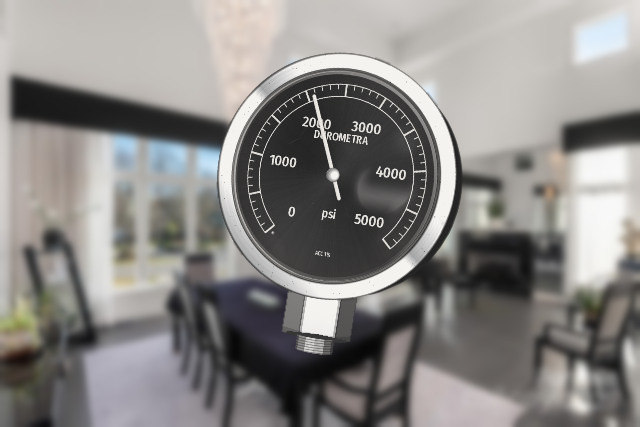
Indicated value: 2100 psi
